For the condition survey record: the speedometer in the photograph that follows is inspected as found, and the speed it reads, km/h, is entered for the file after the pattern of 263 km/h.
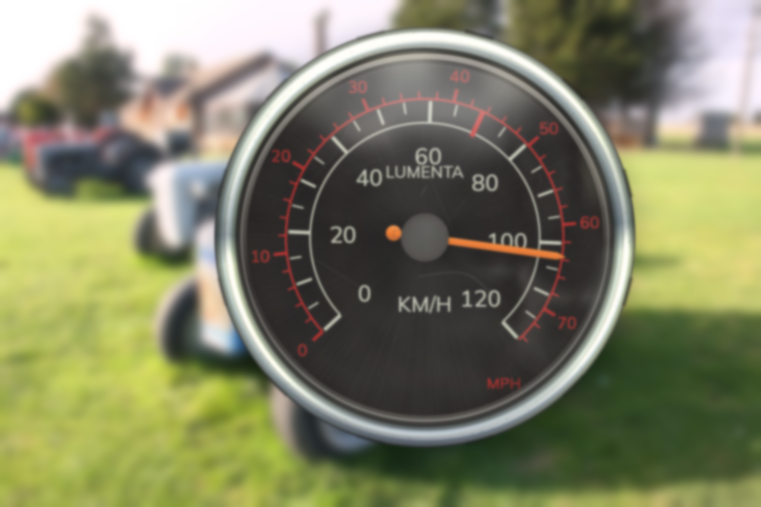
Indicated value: 102.5 km/h
